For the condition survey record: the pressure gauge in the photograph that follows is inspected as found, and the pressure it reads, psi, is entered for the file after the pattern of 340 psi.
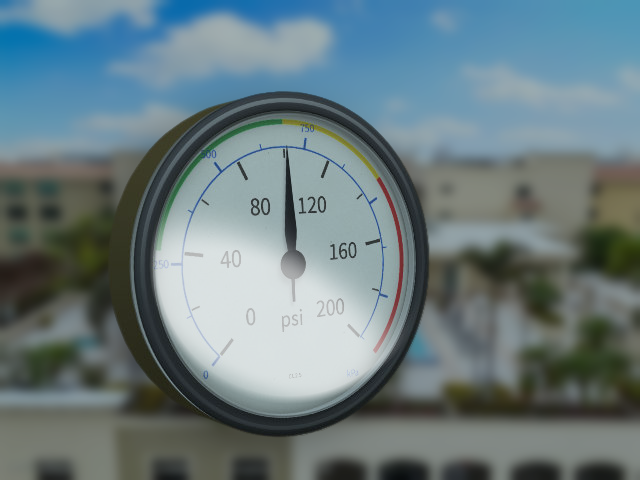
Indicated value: 100 psi
